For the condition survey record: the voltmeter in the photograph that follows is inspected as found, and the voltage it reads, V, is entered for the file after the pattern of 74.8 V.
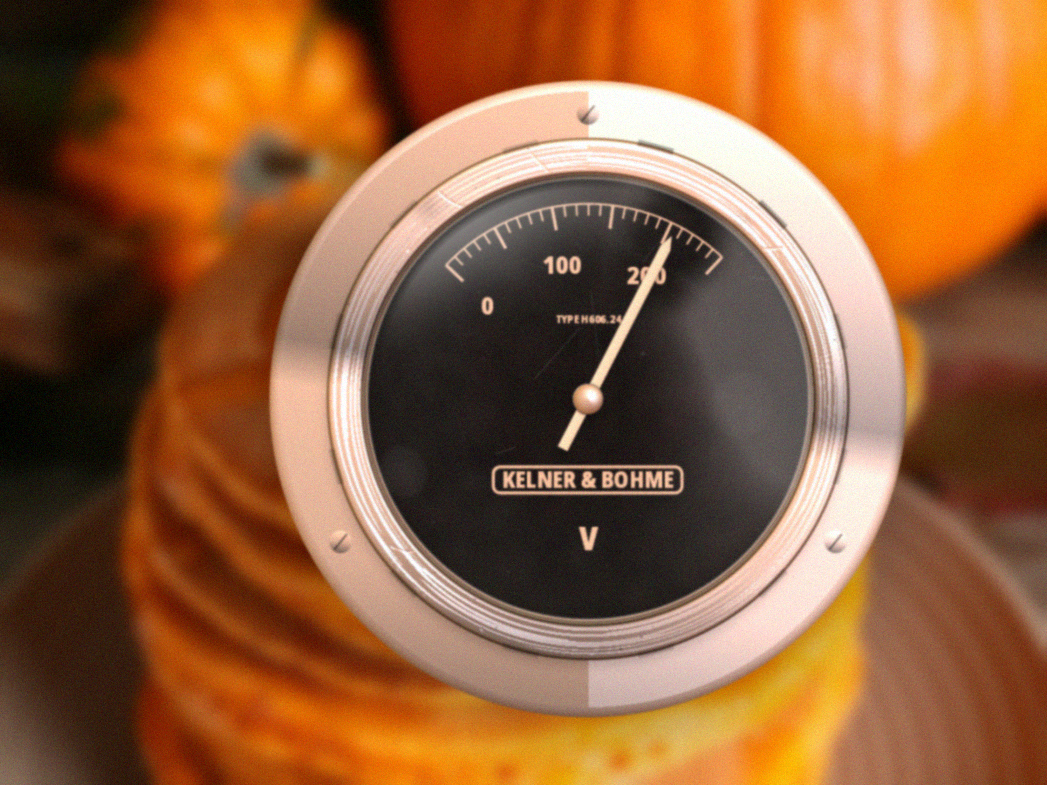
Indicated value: 205 V
